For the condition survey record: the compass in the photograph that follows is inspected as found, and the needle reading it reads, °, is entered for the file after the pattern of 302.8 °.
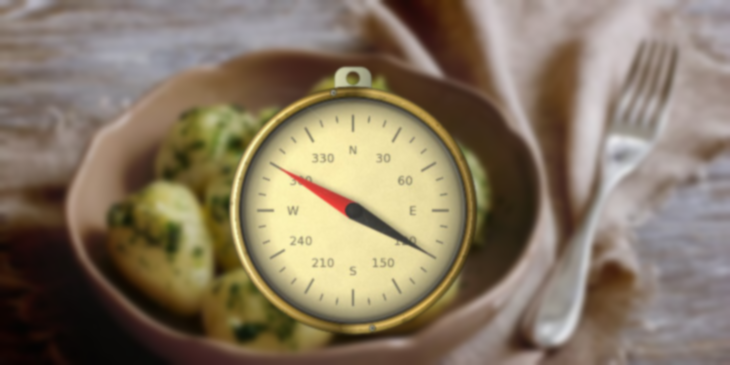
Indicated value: 300 °
